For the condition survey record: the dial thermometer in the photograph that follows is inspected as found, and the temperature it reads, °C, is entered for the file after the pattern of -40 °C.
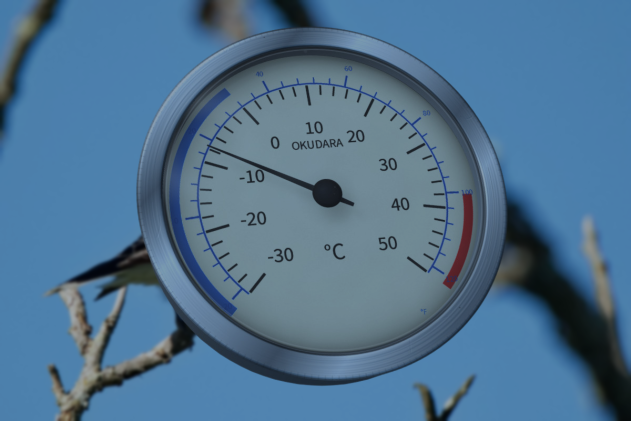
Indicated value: -8 °C
